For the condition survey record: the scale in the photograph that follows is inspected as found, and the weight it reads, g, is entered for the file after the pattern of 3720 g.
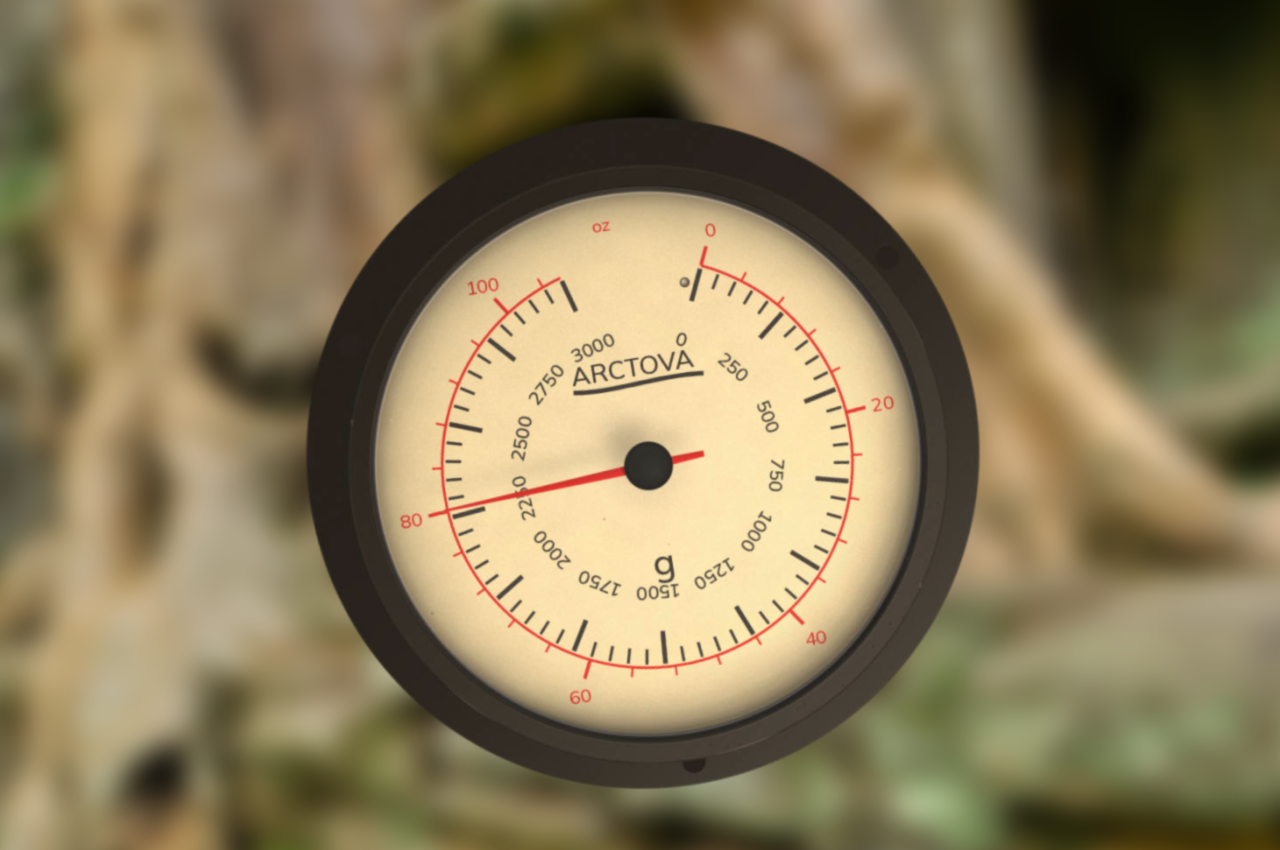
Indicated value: 2275 g
